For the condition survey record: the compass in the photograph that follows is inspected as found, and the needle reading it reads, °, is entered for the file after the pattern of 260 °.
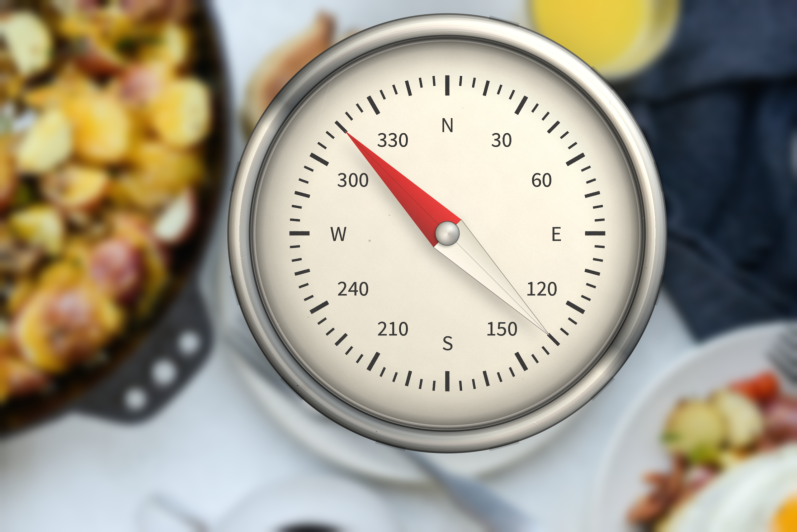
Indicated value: 315 °
